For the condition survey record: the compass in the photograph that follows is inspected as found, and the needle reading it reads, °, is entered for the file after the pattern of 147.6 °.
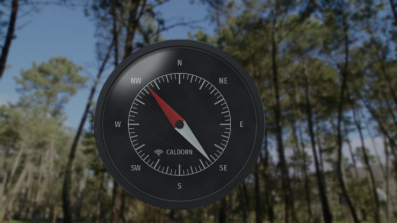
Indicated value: 320 °
